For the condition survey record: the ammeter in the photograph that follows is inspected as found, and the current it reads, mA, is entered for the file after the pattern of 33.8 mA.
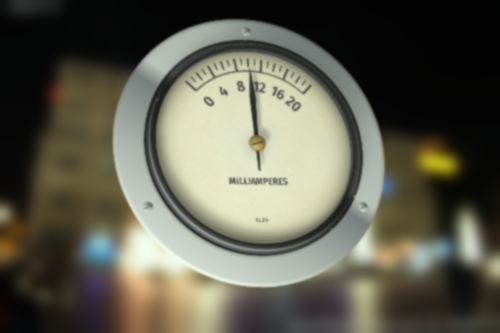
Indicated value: 10 mA
